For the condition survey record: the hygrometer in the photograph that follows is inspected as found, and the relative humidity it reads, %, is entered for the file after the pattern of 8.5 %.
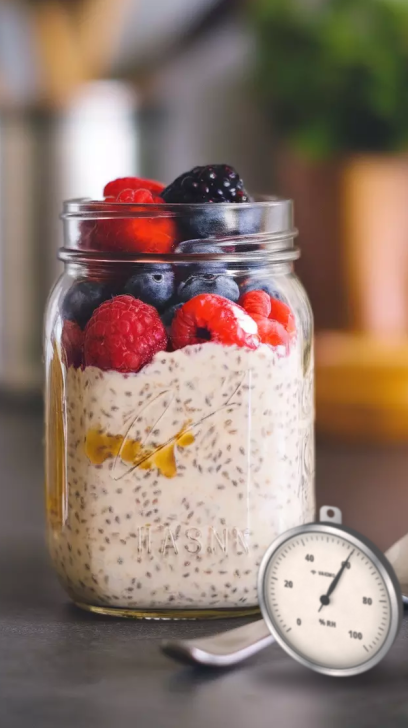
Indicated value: 60 %
